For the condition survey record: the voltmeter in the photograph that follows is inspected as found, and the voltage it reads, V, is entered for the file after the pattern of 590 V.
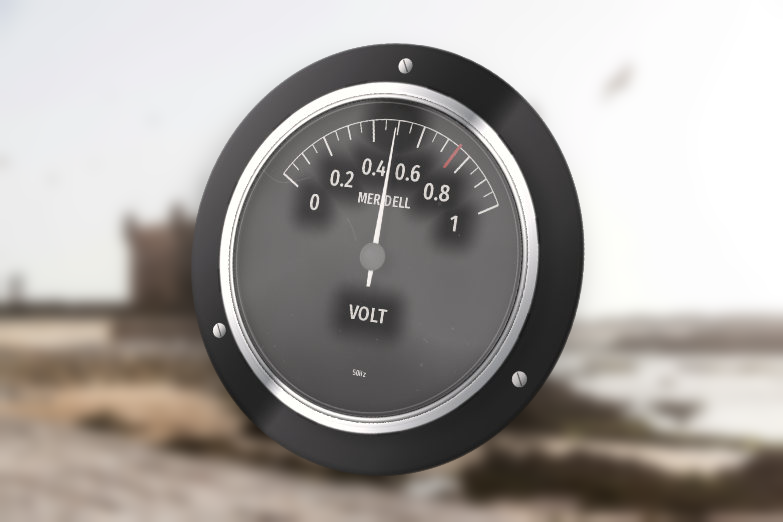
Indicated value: 0.5 V
